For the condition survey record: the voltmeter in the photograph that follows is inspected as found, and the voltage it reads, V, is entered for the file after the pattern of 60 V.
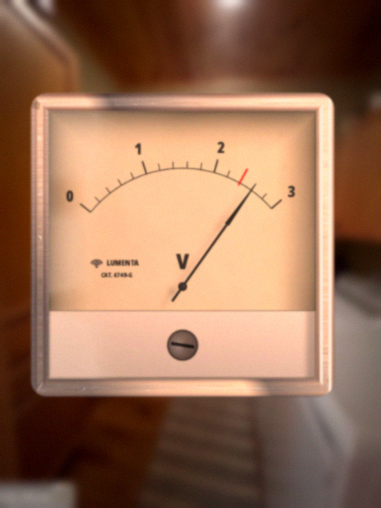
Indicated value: 2.6 V
